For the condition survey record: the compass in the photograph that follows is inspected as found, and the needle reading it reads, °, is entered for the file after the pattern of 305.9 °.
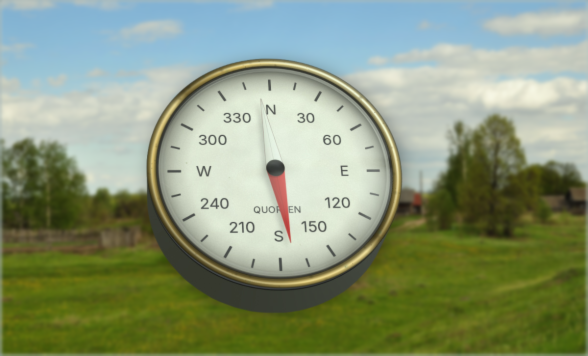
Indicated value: 172.5 °
